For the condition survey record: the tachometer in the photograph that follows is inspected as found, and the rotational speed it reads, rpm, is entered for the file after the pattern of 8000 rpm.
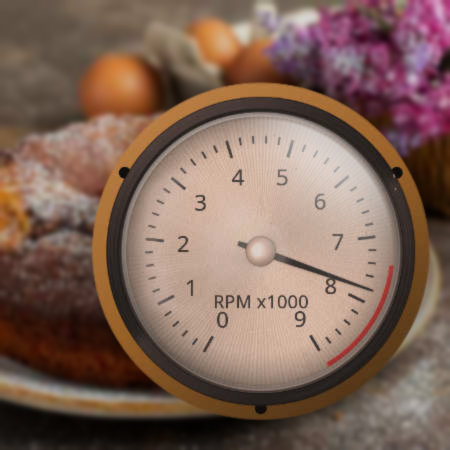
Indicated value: 7800 rpm
